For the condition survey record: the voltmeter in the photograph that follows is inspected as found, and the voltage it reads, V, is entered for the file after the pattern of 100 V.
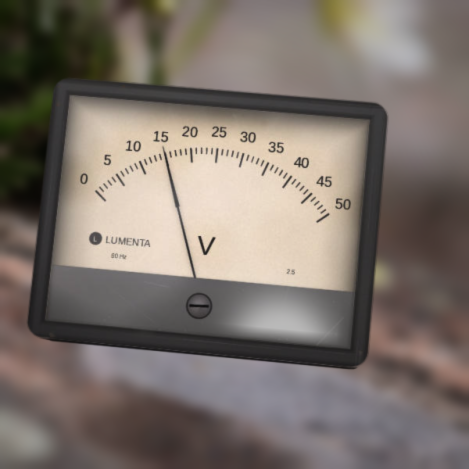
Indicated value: 15 V
